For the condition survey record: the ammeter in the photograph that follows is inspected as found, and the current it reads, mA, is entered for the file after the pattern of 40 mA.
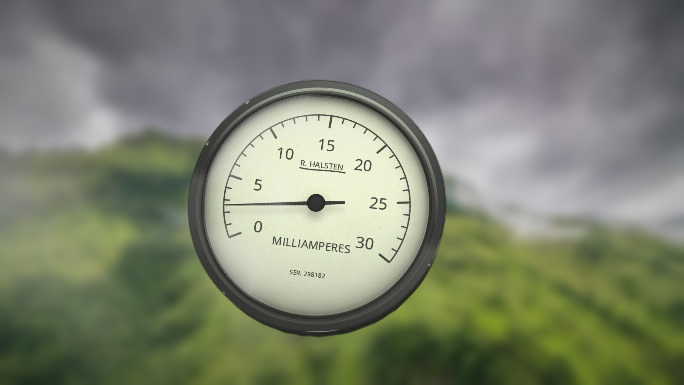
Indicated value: 2.5 mA
